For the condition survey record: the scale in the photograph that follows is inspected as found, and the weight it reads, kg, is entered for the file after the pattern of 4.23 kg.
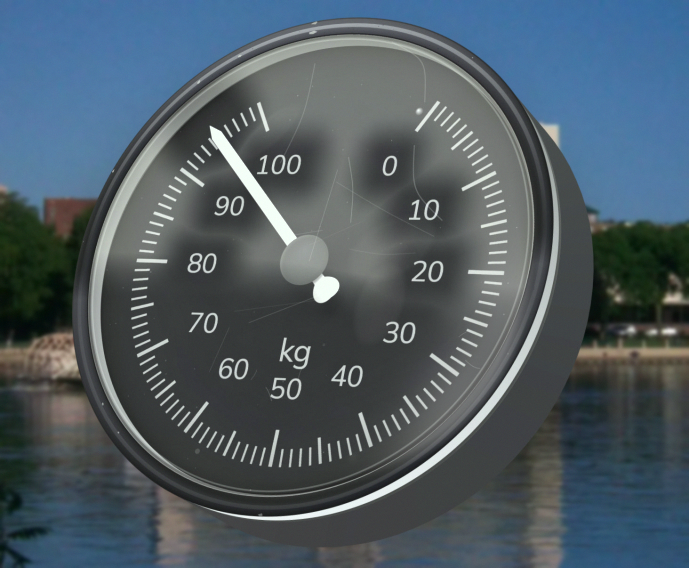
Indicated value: 95 kg
